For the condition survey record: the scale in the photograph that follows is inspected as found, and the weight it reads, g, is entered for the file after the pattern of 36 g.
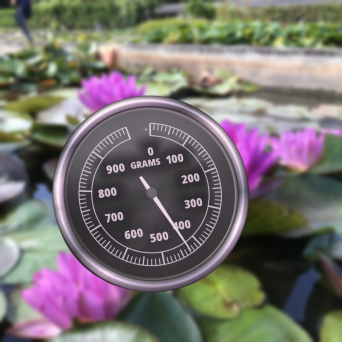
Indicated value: 430 g
